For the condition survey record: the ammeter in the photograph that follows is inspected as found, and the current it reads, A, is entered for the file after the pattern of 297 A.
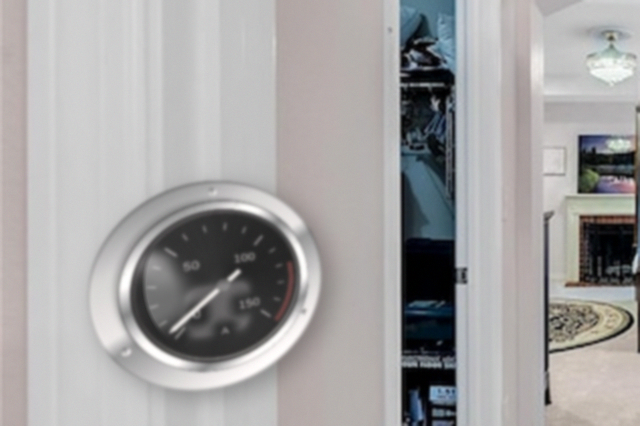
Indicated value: 5 A
